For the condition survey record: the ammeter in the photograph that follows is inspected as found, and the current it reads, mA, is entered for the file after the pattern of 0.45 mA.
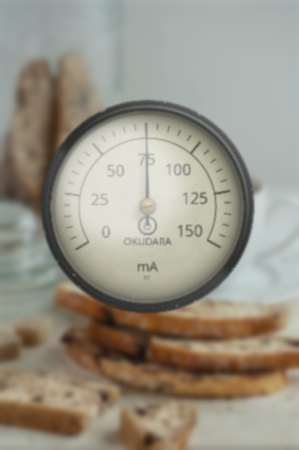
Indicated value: 75 mA
